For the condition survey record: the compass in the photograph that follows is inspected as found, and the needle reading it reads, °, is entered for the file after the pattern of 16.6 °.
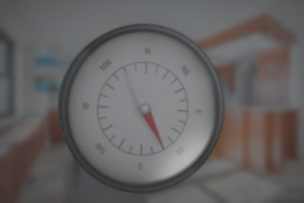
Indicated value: 150 °
